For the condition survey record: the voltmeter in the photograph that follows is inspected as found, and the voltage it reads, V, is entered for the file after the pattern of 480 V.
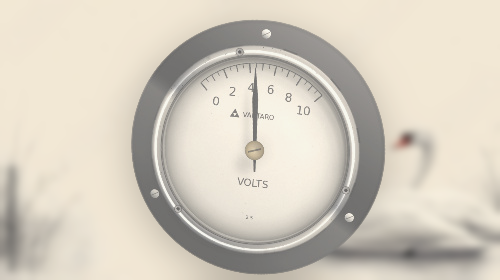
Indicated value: 4.5 V
